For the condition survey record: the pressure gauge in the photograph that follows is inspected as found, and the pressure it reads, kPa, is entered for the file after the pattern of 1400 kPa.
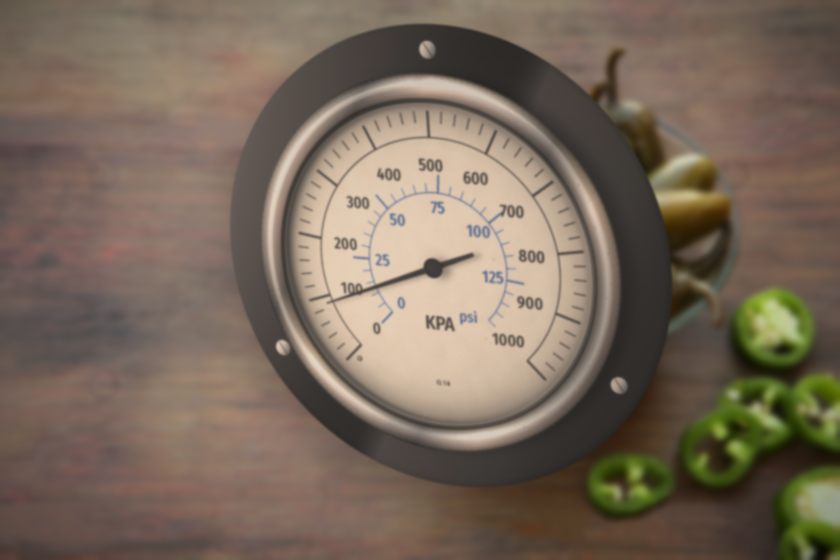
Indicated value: 90 kPa
